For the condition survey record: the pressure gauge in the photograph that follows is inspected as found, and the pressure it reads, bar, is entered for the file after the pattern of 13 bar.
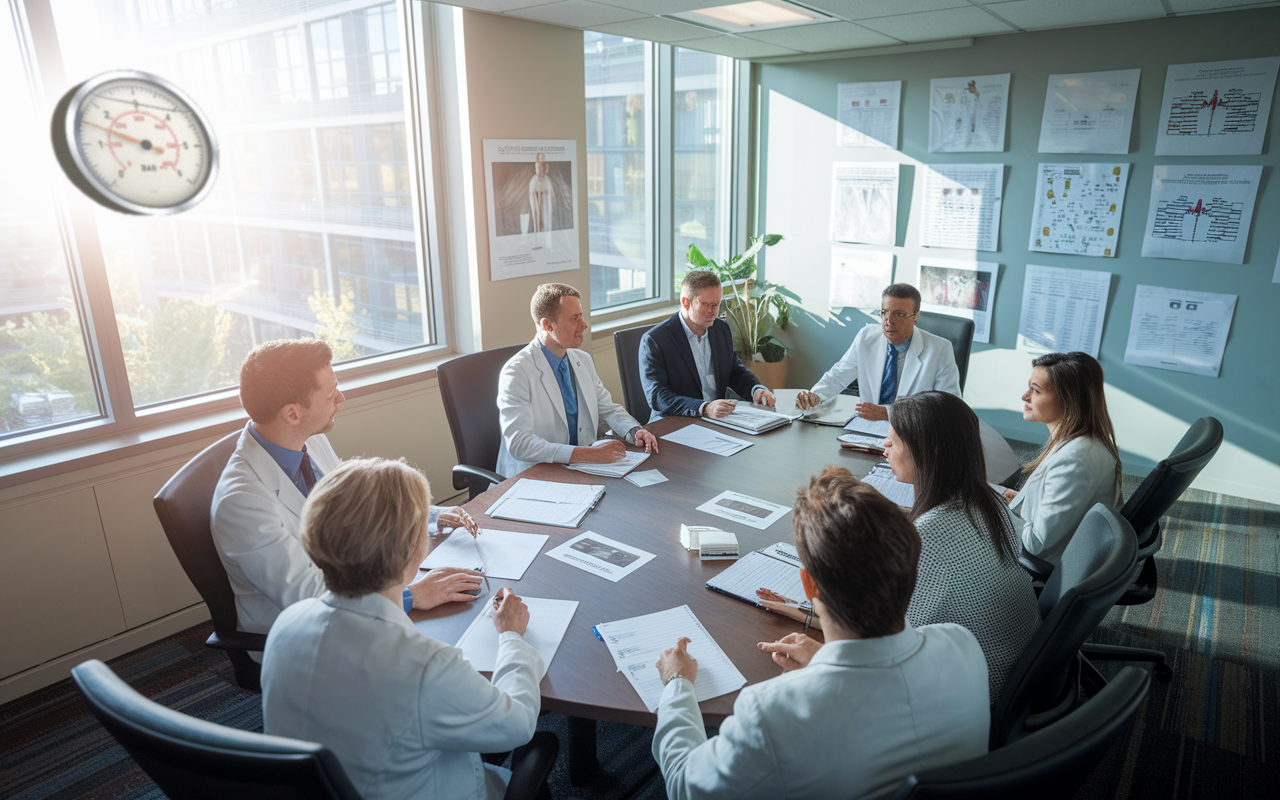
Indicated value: 1.5 bar
